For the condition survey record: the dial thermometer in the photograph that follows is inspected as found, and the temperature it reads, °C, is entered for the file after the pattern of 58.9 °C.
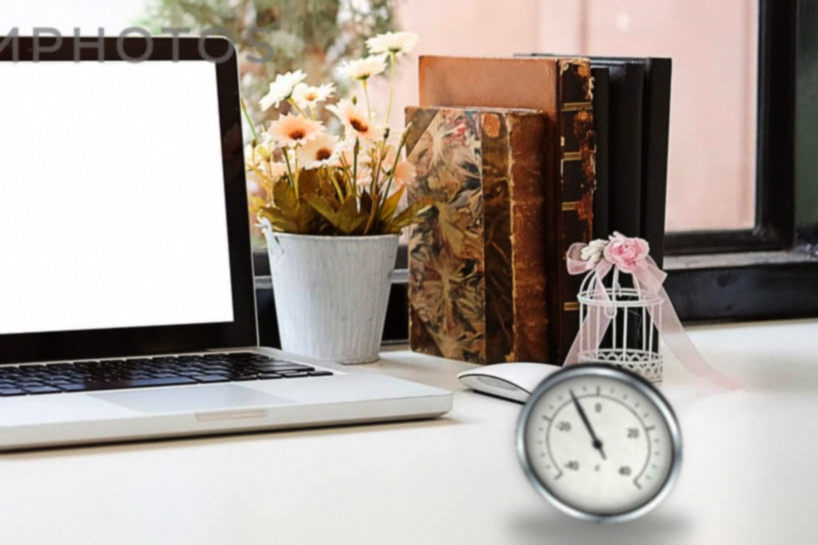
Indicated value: -8 °C
